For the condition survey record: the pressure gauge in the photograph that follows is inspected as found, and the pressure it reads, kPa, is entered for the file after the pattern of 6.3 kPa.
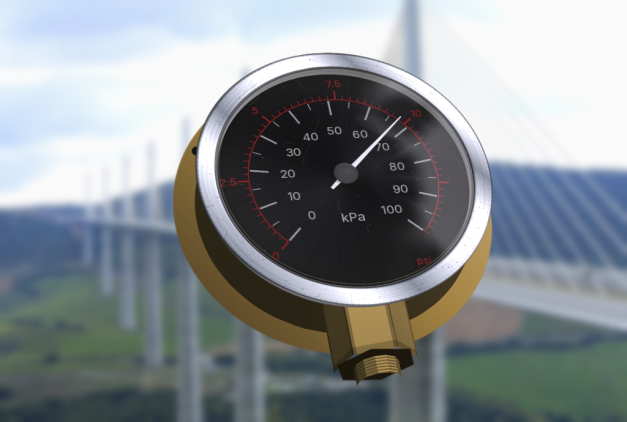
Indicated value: 67.5 kPa
